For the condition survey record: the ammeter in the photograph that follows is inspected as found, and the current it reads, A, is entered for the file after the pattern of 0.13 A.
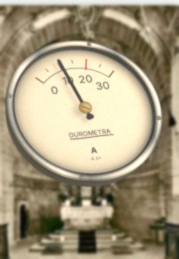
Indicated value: 10 A
